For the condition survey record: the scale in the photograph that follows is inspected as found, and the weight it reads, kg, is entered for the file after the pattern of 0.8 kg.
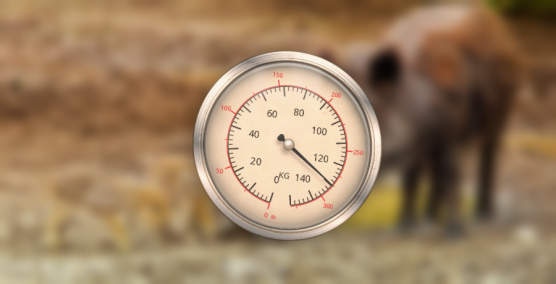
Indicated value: 130 kg
